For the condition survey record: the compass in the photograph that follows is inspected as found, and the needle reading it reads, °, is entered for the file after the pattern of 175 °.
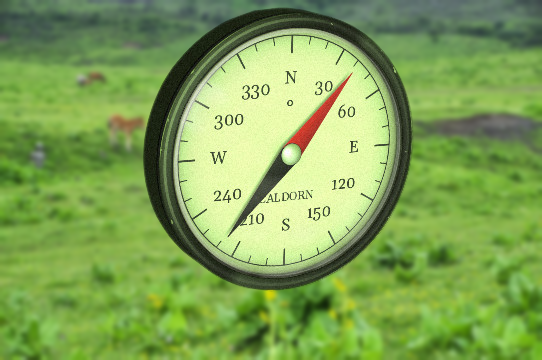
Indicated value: 40 °
